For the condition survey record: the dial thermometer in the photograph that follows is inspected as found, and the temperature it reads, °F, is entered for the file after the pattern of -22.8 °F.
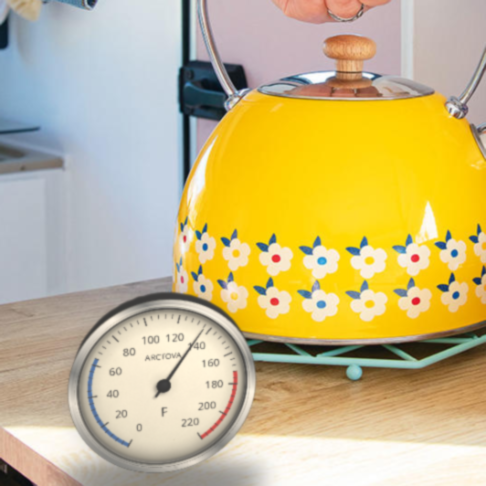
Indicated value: 136 °F
